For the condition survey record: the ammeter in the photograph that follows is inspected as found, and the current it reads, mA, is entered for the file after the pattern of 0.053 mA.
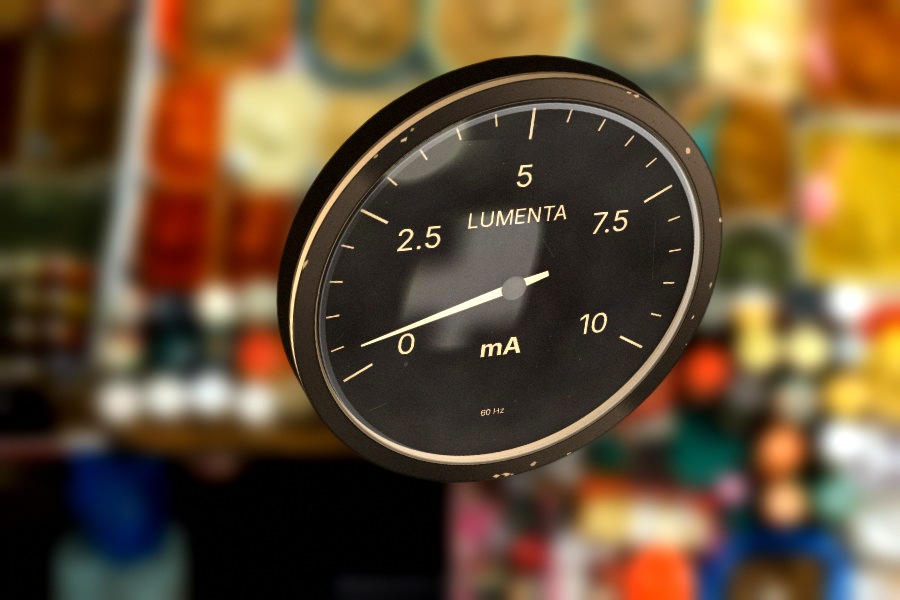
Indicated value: 0.5 mA
